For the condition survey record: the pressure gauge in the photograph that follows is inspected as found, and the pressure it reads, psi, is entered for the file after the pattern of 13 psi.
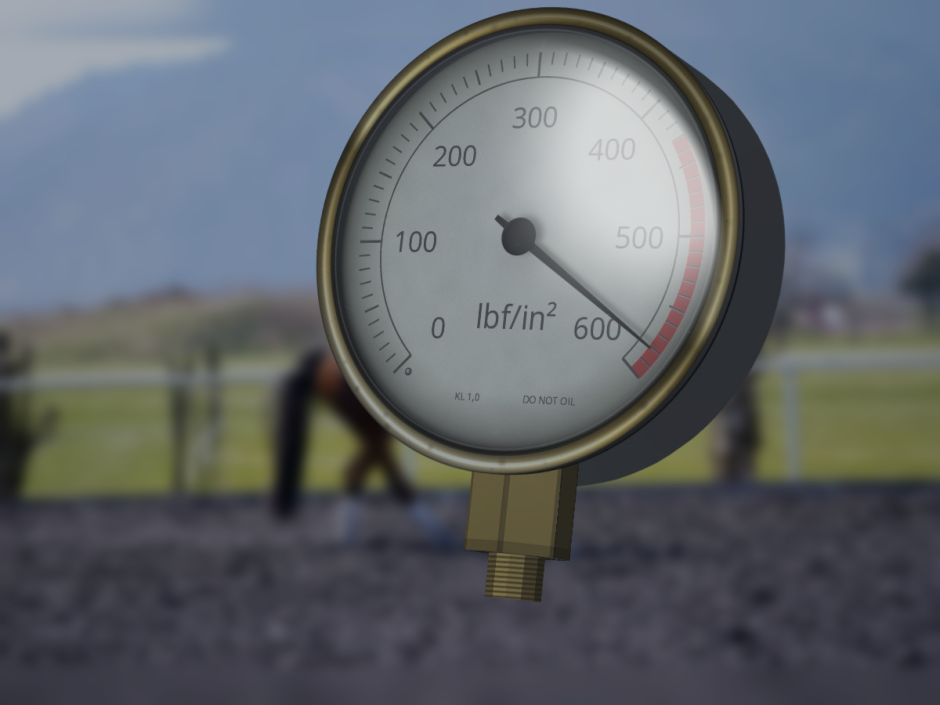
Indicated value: 580 psi
